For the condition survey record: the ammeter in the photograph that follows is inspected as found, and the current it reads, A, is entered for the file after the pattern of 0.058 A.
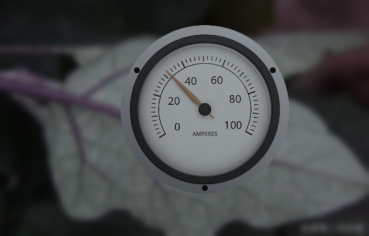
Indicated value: 32 A
